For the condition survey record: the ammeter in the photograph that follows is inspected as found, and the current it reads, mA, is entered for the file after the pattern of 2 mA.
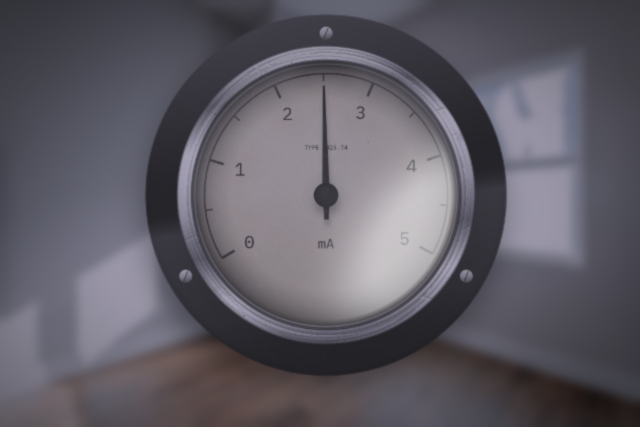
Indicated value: 2.5 mA
